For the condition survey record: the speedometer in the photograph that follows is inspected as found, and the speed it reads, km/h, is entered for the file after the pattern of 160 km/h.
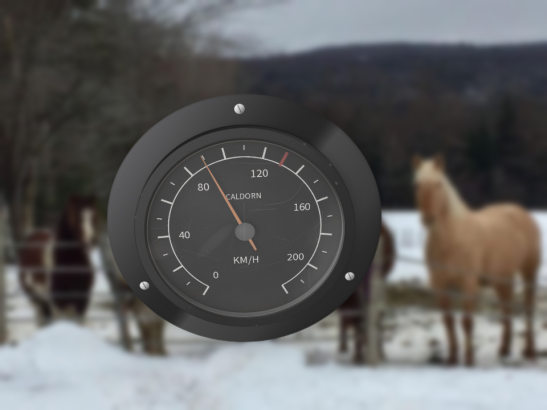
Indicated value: 90 km/h
